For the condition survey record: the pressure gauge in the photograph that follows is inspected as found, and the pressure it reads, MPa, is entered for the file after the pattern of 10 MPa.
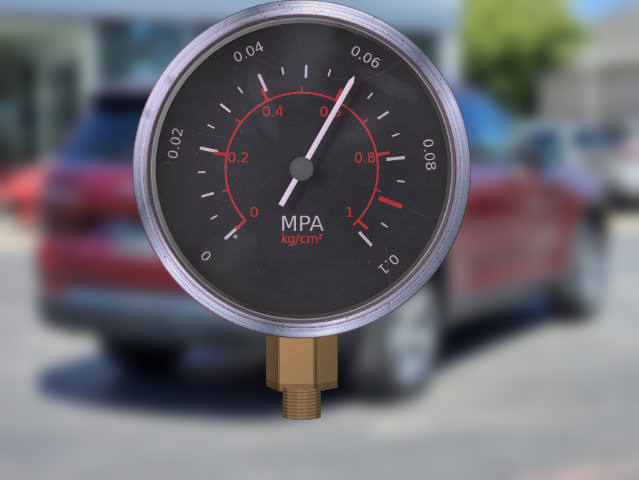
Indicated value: 0.06 MPa
